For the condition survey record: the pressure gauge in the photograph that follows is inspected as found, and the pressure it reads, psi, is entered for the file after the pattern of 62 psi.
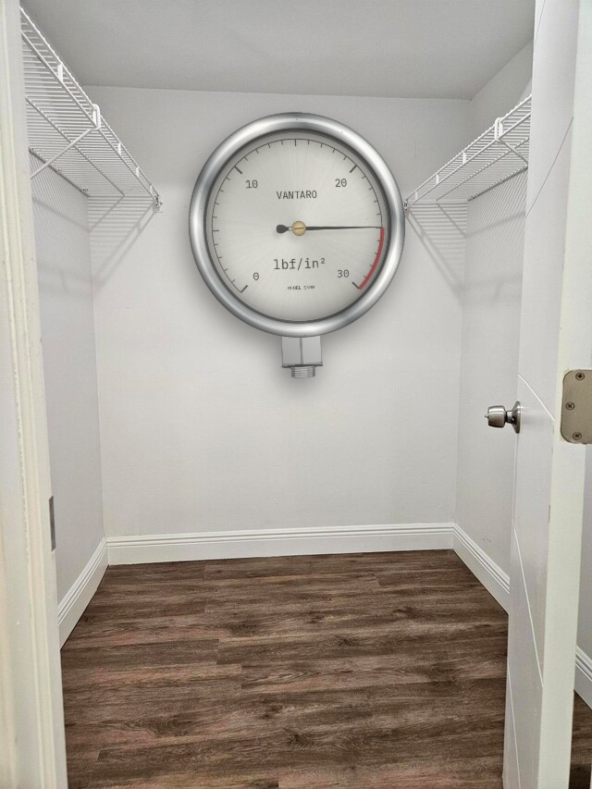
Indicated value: 25 psi
